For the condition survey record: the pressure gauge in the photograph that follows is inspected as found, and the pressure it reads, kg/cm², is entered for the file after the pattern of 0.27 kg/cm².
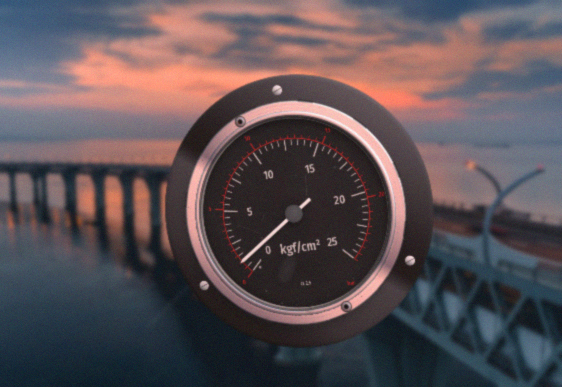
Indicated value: 1 kg/cm²
